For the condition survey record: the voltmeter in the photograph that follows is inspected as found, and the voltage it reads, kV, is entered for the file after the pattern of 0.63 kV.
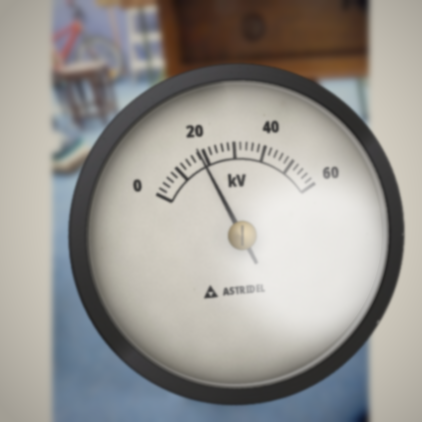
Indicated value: 18 kV
